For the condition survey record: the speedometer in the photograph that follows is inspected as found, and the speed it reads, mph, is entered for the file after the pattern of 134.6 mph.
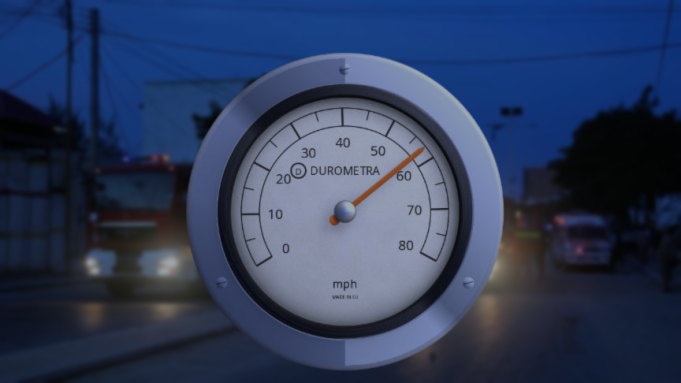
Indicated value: 57.5 mph
